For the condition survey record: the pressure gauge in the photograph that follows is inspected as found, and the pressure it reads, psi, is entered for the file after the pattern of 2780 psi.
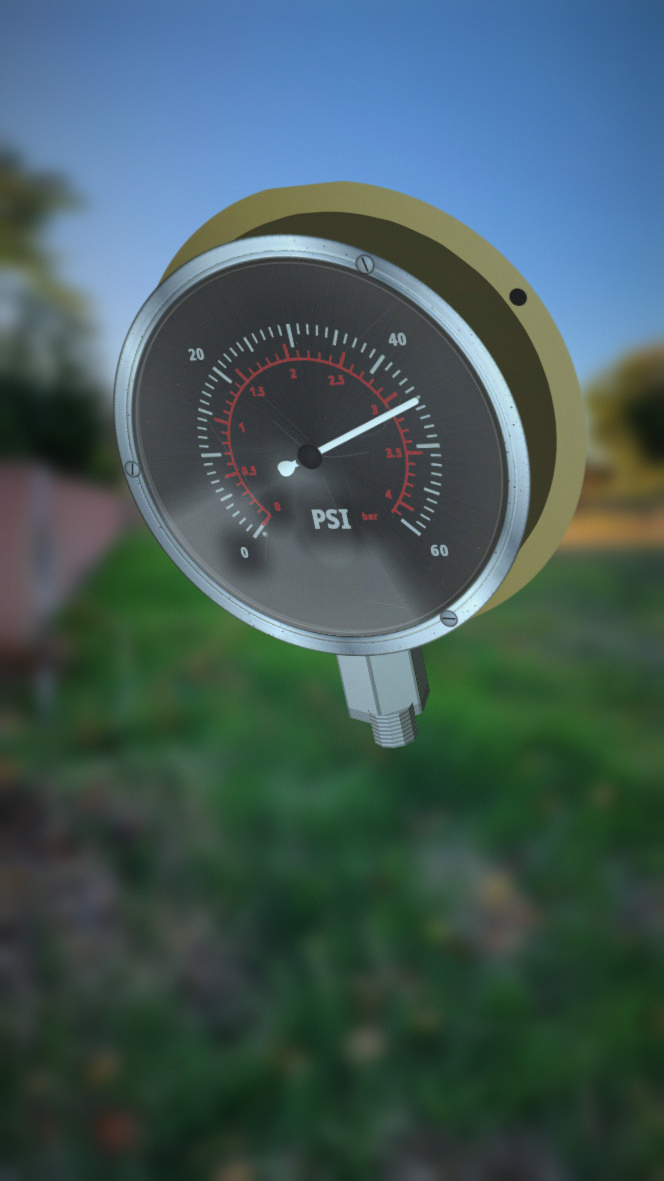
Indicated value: 45 psi
